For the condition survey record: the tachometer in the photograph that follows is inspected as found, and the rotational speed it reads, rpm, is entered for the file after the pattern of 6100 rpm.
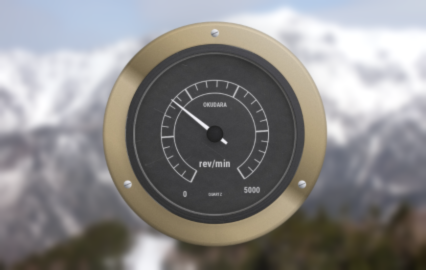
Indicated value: 1700 rpm
